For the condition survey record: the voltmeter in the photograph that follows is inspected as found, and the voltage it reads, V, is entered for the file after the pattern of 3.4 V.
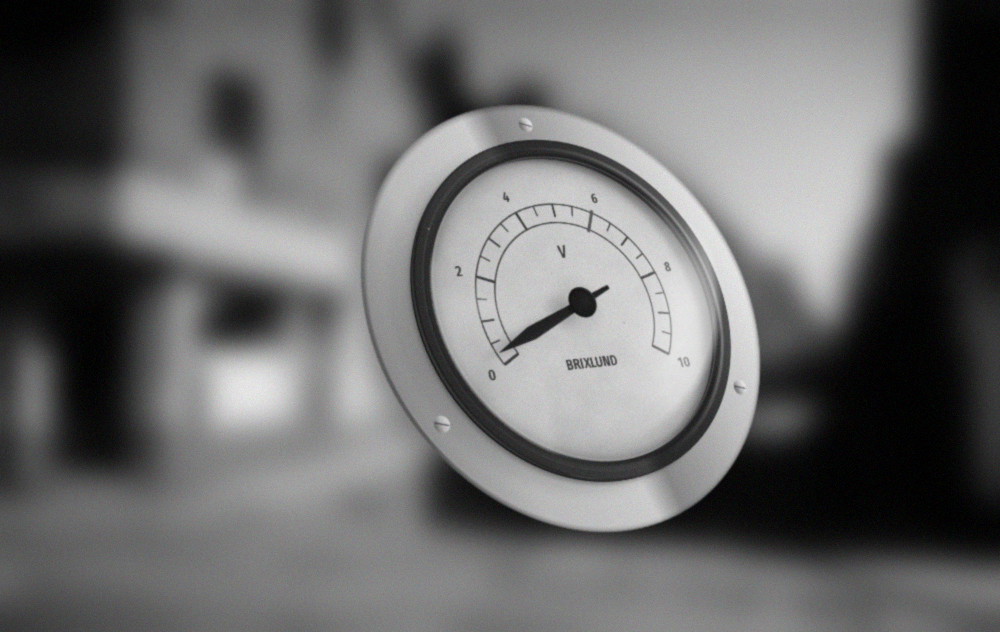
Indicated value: 0.25 V
